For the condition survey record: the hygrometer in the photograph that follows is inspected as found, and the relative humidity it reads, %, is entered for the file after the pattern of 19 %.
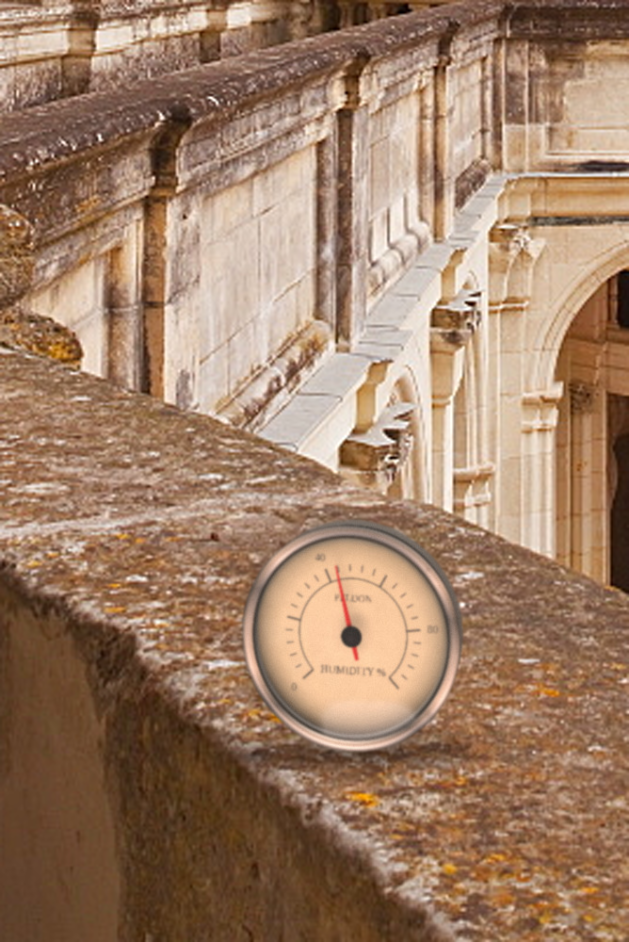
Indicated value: 44 %
